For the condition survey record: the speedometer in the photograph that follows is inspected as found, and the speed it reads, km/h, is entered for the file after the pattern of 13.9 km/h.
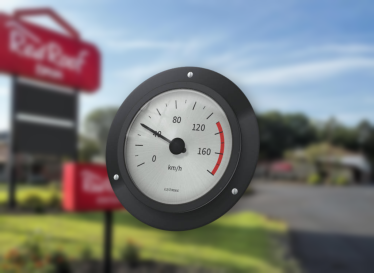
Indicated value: 40 km/h
